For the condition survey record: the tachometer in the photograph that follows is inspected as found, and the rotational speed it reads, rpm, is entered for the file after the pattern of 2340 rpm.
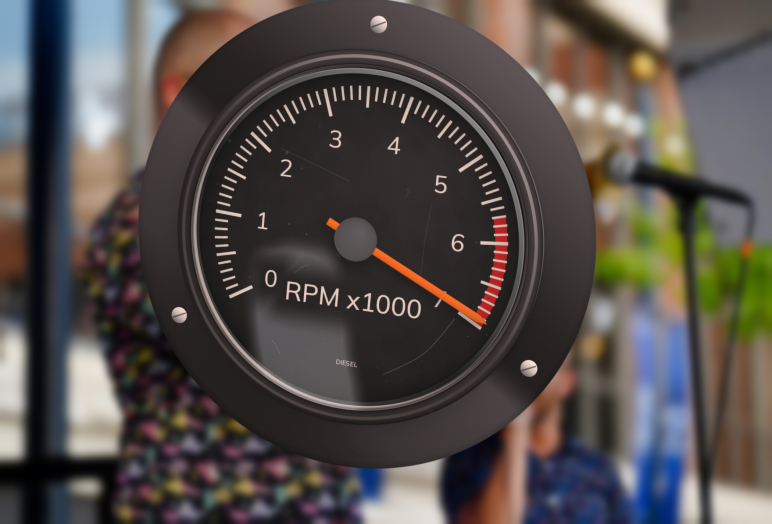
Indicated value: 6900 rpm
